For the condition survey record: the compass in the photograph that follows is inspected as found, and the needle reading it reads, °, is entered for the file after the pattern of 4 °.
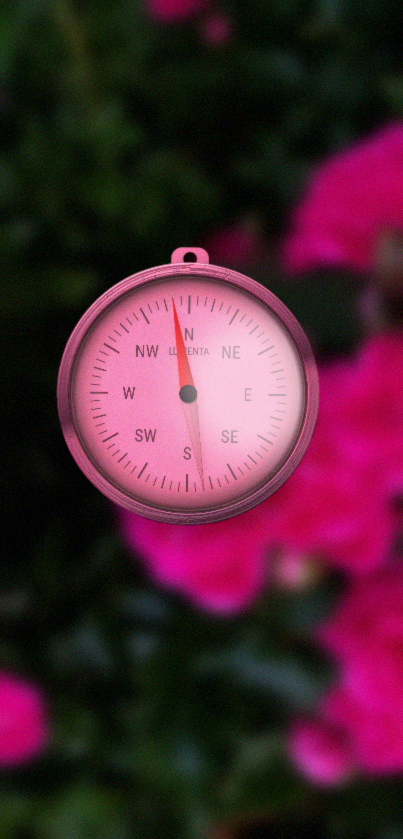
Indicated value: 350 °
